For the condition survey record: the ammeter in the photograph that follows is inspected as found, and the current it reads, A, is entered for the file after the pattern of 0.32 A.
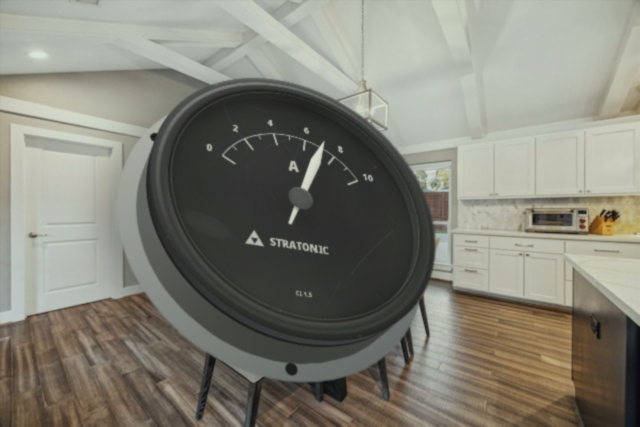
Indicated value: 7 A
